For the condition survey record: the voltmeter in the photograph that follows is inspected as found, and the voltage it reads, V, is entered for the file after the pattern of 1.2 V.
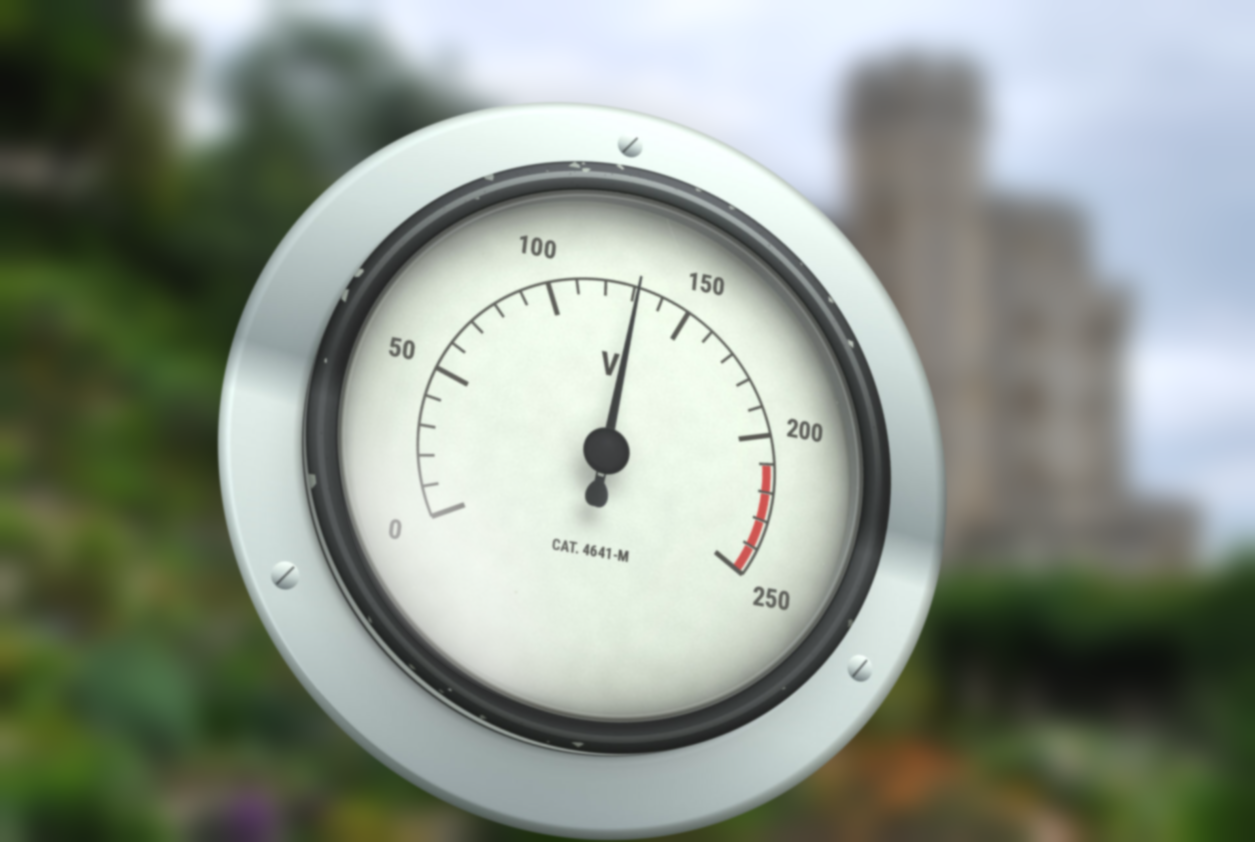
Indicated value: 130 V
